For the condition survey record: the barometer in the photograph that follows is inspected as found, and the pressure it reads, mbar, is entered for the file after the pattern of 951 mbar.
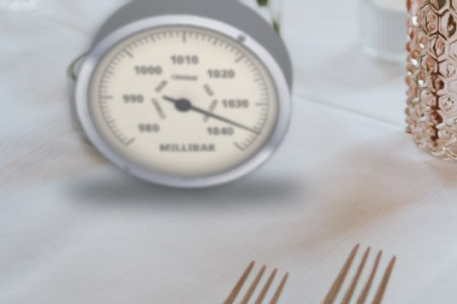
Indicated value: 1035 mbar
